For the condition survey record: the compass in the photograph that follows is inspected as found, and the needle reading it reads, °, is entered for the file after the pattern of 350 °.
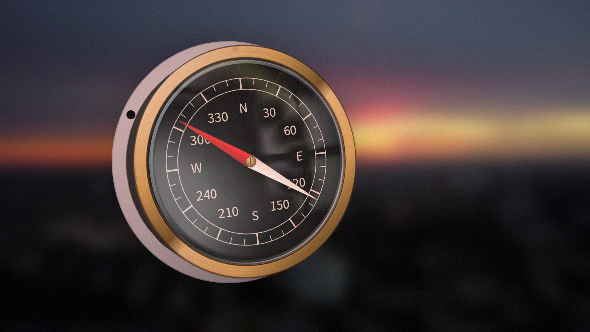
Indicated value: 305 °
